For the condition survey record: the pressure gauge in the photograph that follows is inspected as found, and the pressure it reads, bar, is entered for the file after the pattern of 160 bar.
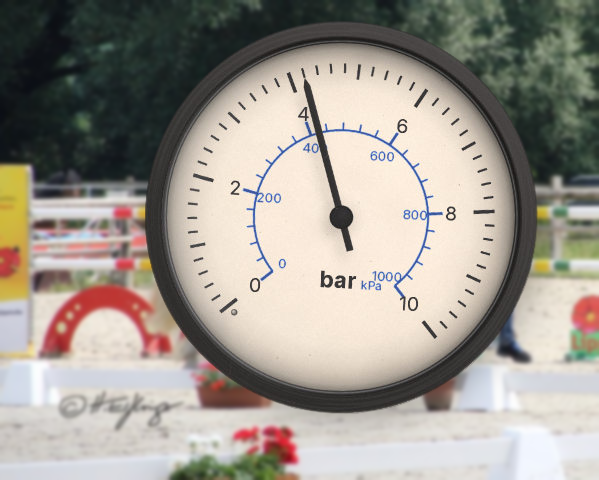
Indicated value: 4.2 bar
